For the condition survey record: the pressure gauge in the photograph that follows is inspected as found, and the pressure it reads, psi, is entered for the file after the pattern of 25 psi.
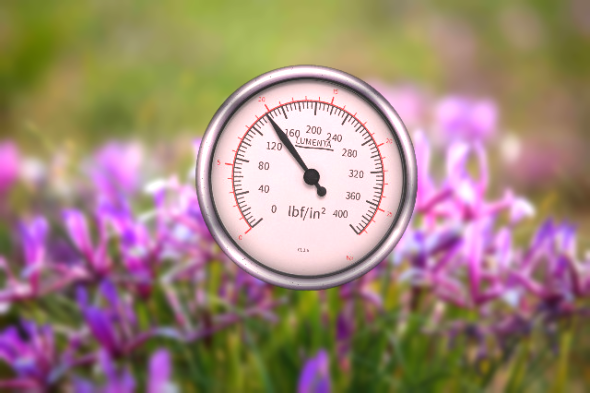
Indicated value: 140 psi
